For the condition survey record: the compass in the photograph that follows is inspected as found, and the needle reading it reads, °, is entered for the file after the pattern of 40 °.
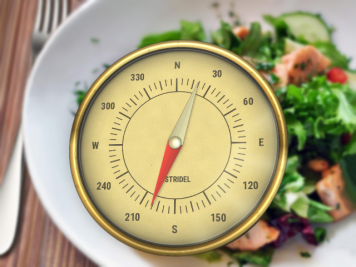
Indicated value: 200 °
